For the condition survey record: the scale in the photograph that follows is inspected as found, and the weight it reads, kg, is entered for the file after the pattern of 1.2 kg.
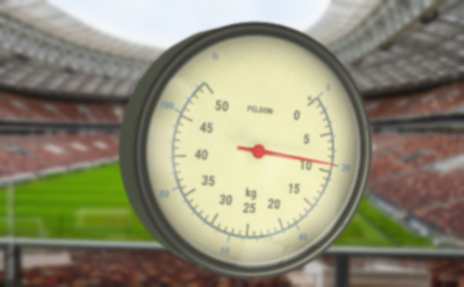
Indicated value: 9 kg
